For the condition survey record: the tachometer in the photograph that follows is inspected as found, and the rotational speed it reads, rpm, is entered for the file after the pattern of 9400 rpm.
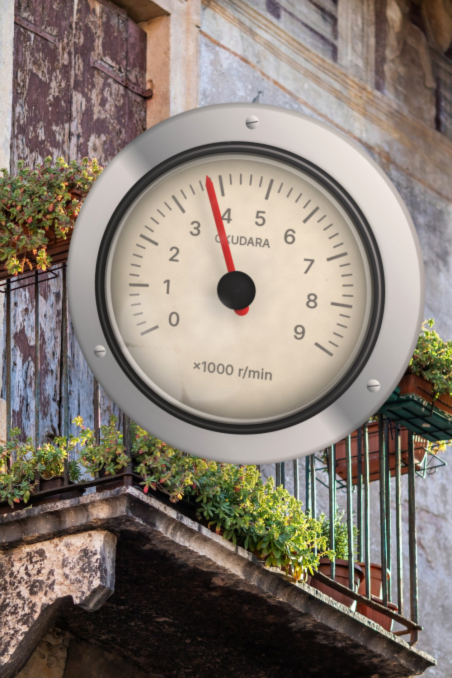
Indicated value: 3800 rpm
